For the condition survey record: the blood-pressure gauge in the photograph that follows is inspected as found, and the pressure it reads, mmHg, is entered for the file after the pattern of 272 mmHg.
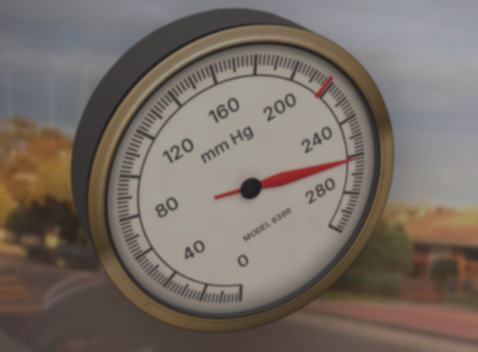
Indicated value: 260 mmHg
